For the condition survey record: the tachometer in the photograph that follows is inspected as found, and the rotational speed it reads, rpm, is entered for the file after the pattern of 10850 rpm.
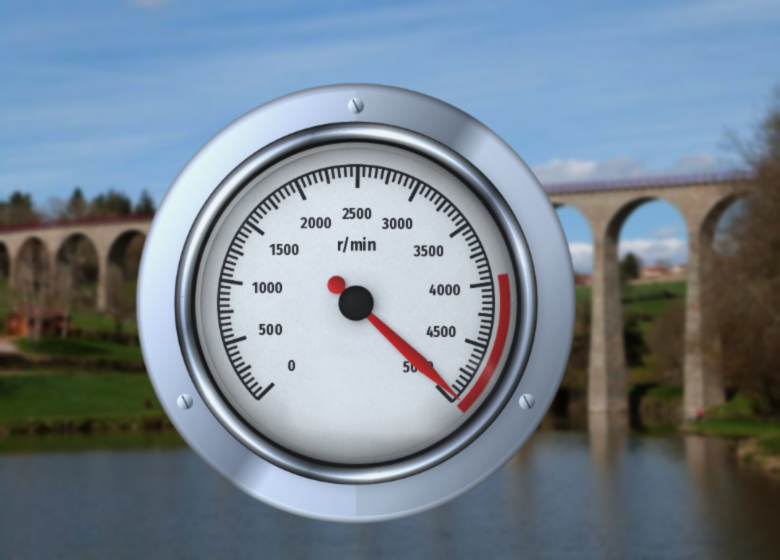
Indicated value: 4950 rpm
